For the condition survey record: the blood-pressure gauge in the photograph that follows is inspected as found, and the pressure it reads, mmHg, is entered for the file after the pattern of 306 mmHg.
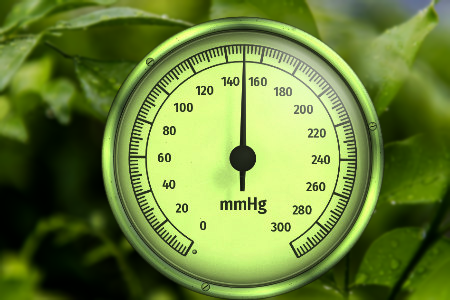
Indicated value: 150 mmHg
